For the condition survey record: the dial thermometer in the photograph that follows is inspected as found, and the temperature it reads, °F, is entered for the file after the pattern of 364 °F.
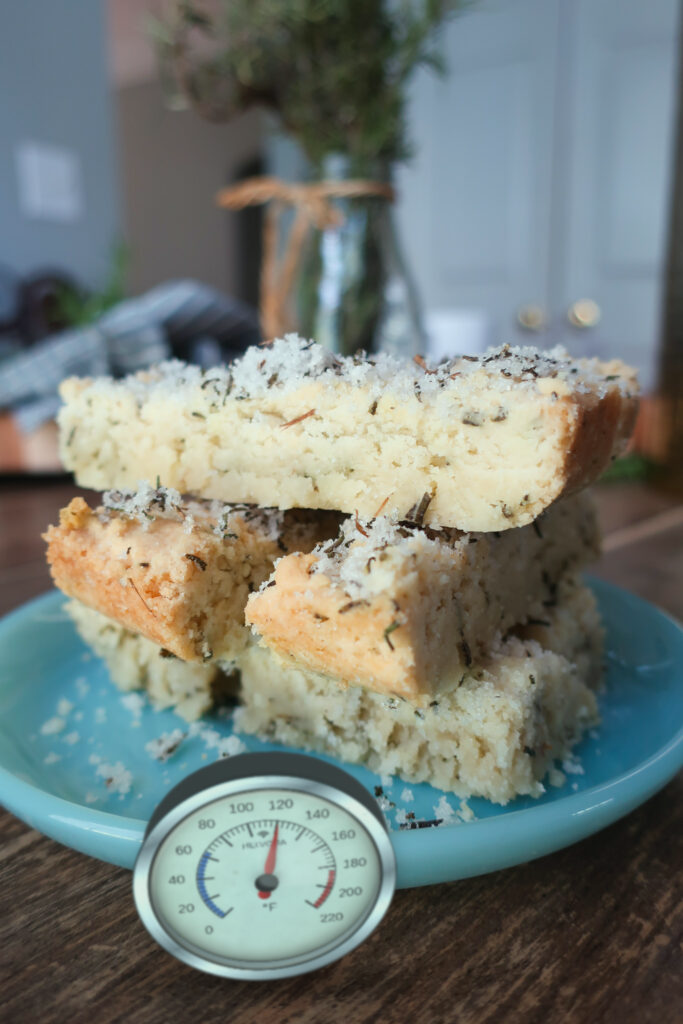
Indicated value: 120 °F
